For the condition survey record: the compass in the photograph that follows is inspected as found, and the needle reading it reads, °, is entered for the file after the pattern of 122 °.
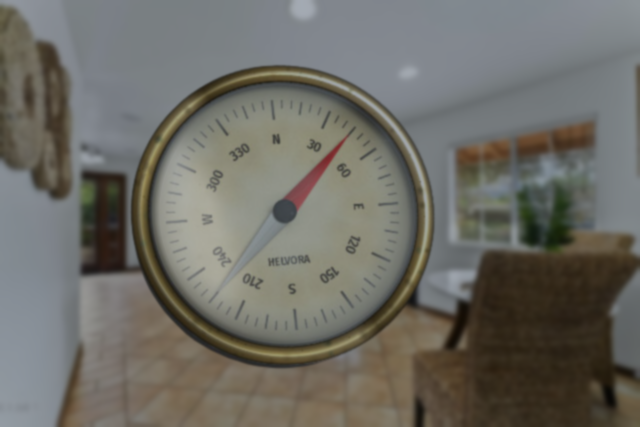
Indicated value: 45 °
